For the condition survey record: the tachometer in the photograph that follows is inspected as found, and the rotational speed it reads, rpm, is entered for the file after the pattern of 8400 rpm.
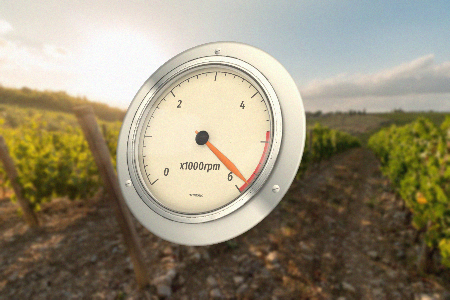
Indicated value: 5800 rpm
